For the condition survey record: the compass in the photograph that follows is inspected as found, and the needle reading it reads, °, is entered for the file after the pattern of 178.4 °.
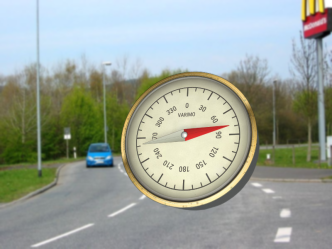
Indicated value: 80 °
